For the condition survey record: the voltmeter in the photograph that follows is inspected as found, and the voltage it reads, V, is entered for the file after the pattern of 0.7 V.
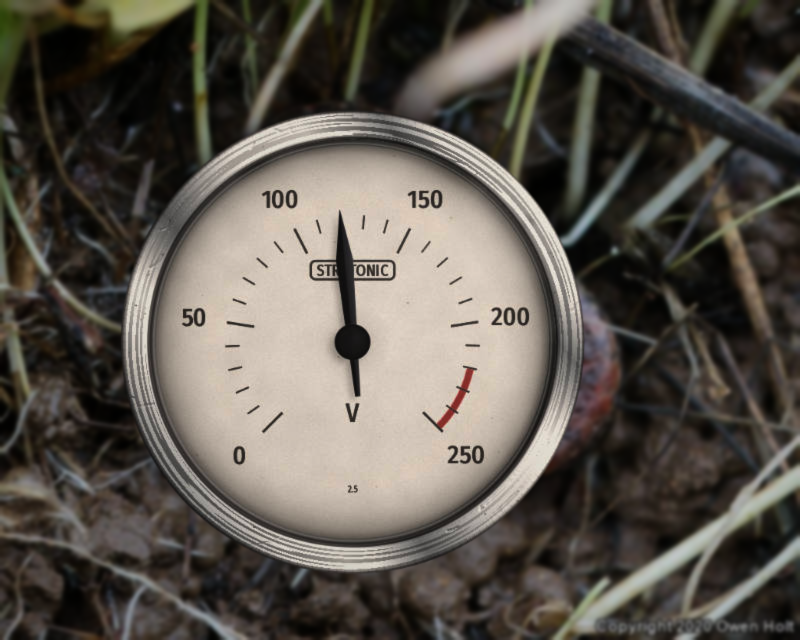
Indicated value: 120 V
